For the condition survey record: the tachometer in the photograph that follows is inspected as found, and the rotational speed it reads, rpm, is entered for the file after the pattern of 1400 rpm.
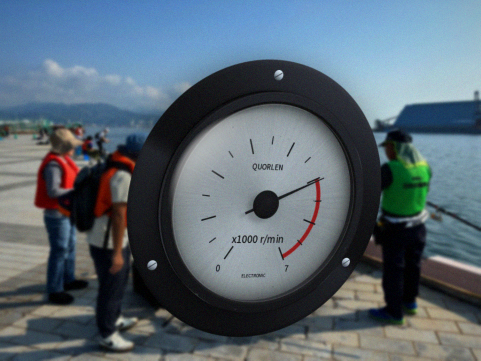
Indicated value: 5000 rpm
